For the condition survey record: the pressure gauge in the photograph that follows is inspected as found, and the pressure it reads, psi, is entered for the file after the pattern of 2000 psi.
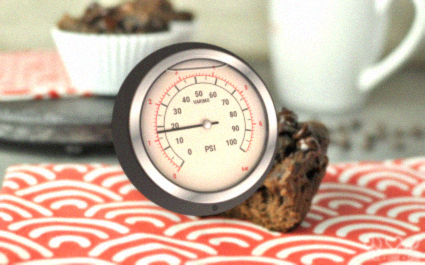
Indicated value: 17.5 psi
